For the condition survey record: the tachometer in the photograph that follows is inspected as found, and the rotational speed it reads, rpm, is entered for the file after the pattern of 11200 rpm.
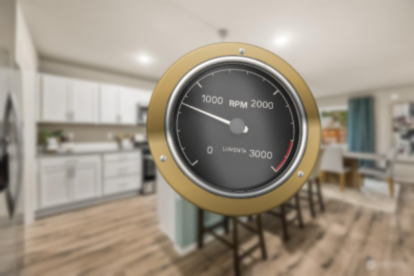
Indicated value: 700 rpm
